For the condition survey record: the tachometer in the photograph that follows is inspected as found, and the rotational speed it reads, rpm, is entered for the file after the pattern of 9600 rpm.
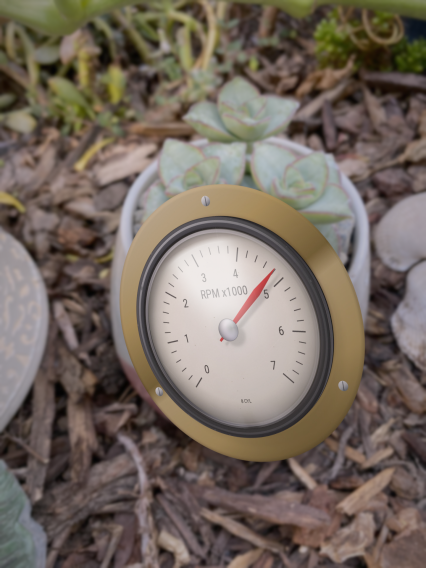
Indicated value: 4800 rpm
